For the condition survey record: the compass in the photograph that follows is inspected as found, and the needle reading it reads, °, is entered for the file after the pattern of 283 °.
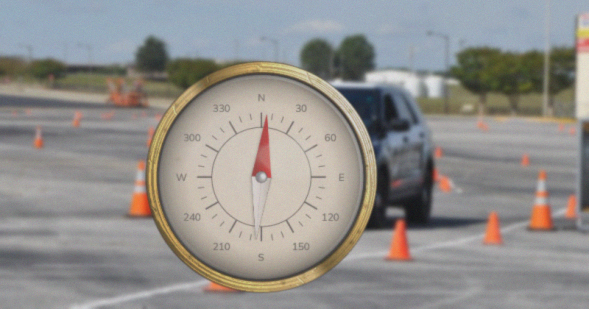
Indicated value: 5 °
